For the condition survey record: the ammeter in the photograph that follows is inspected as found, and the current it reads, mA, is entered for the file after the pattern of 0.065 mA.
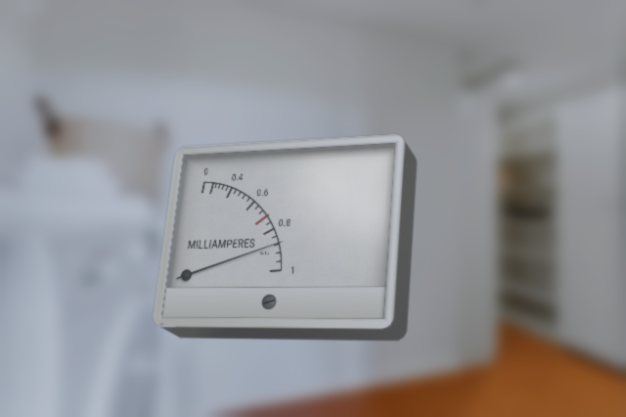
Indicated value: 0.88 mA
